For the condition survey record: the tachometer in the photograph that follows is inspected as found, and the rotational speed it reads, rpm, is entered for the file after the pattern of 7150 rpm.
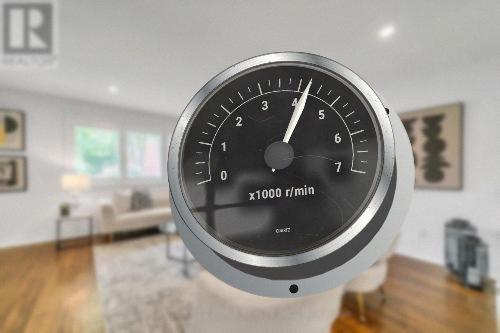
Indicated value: 4250 rpm
